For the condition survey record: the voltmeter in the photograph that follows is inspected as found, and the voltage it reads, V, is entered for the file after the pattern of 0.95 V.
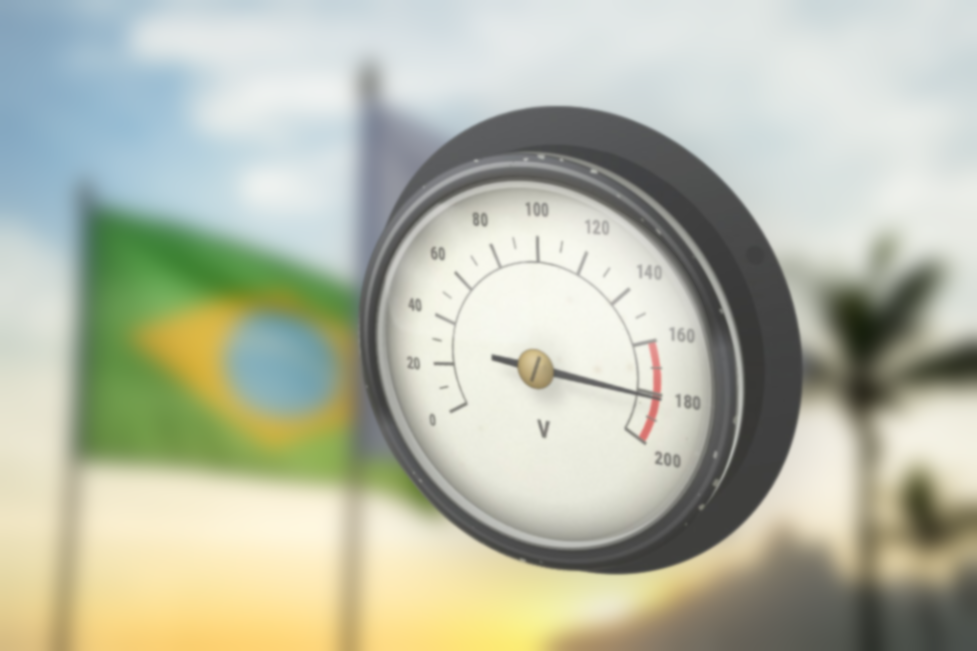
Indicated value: 180 V
